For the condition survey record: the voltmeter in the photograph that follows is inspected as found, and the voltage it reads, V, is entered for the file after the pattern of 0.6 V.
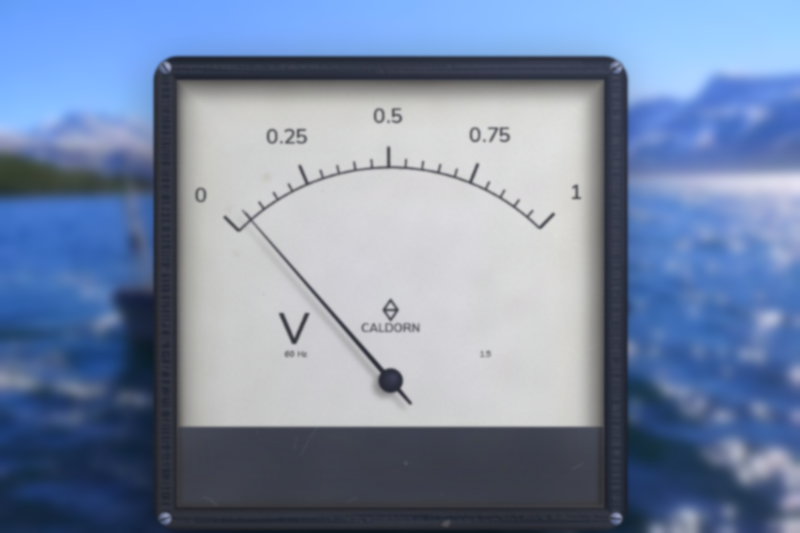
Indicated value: 0.05 V
